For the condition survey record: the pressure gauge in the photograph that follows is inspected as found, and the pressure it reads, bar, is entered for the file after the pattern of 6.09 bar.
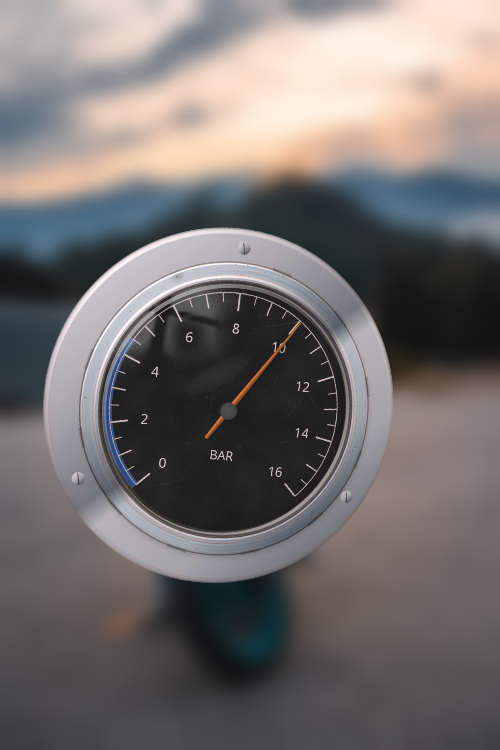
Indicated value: 10 bar
